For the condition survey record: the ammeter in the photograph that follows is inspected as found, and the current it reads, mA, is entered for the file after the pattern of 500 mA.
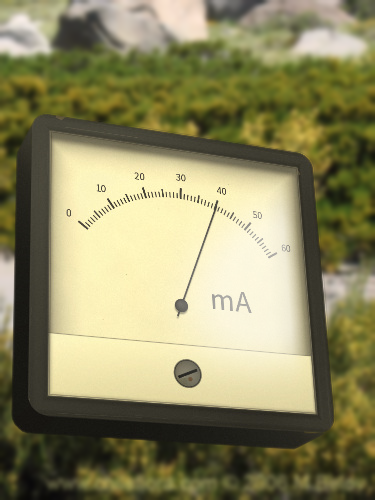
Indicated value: 40 mA
